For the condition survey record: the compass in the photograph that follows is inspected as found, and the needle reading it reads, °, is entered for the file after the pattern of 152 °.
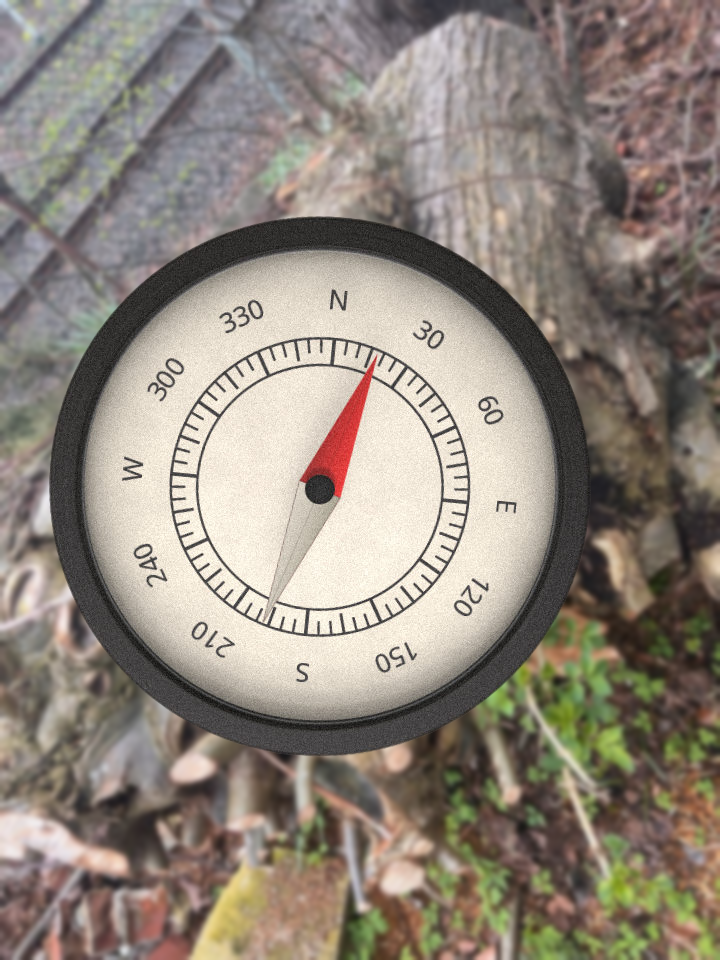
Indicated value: 17.5 °
